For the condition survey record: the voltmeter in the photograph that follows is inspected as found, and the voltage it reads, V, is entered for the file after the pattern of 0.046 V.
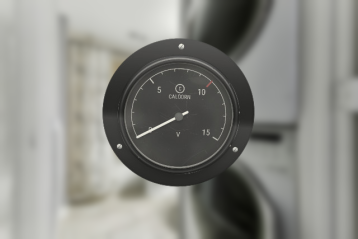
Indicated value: 0 V
